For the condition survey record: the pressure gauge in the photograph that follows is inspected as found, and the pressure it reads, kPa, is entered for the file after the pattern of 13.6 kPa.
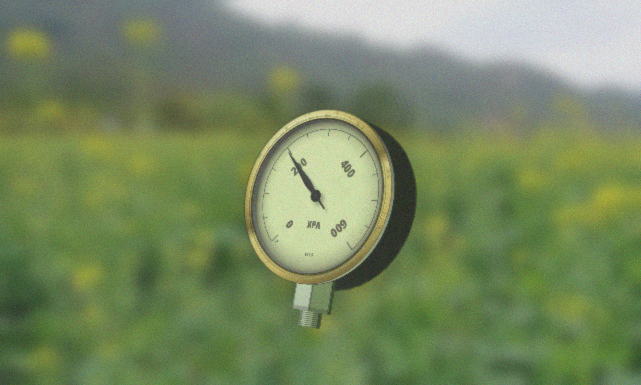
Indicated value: 200 kPa
